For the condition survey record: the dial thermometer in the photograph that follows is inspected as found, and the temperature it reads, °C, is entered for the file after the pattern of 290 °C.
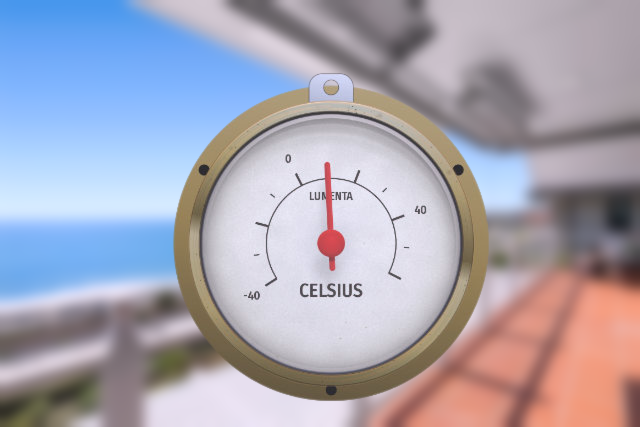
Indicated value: 10 °C
